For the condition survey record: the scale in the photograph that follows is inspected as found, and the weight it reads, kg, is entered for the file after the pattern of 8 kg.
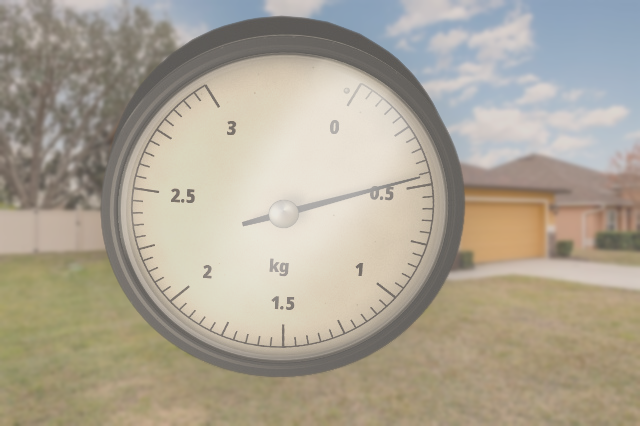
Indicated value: 0.45 kg
